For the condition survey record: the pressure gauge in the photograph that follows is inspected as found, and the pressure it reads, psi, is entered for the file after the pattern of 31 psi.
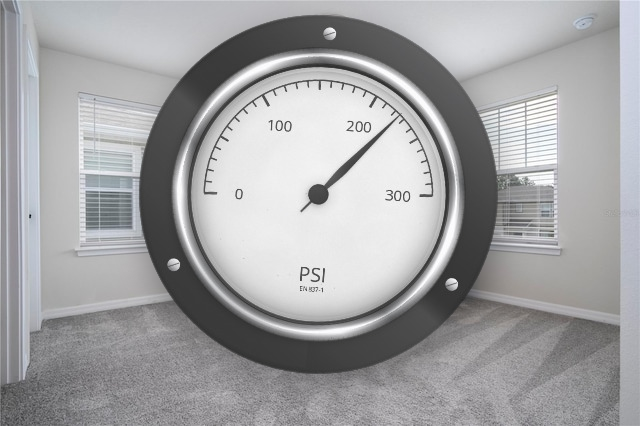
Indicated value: 225 psi
